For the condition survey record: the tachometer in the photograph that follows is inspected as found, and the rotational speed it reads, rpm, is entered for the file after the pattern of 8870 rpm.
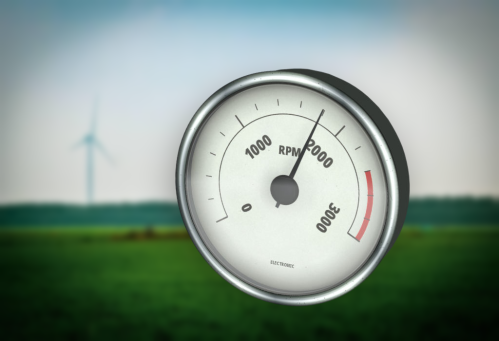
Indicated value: 1800 rpm
